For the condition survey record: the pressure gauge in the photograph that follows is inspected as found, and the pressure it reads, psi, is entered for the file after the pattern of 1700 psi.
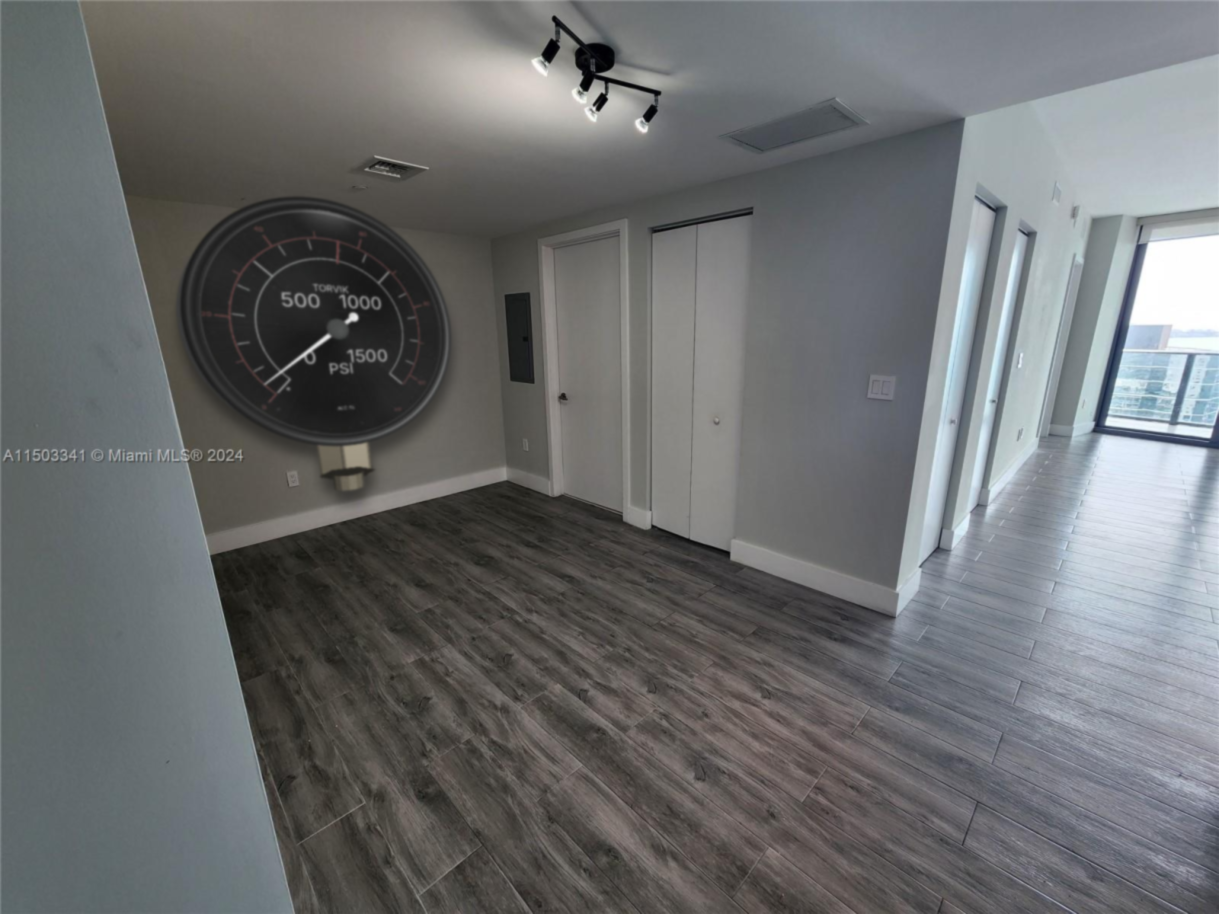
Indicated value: 50 psi
